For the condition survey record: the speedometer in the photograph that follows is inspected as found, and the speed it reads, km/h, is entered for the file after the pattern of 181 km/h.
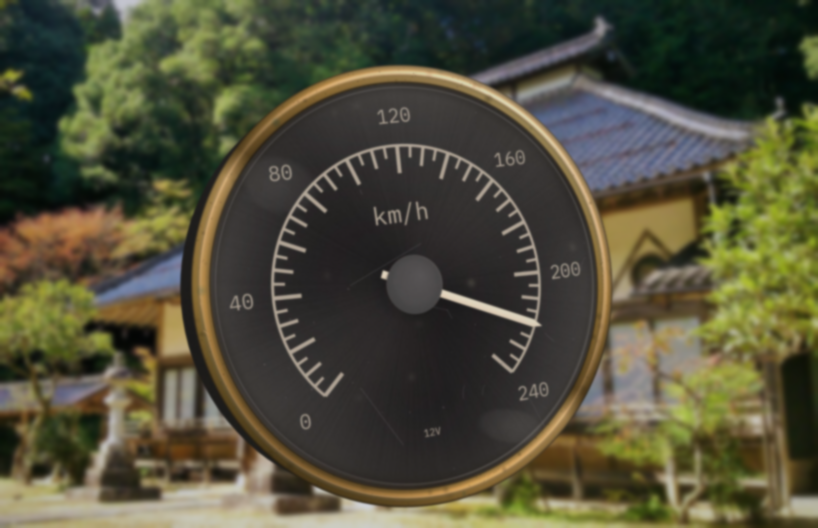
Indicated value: 220 km/h
